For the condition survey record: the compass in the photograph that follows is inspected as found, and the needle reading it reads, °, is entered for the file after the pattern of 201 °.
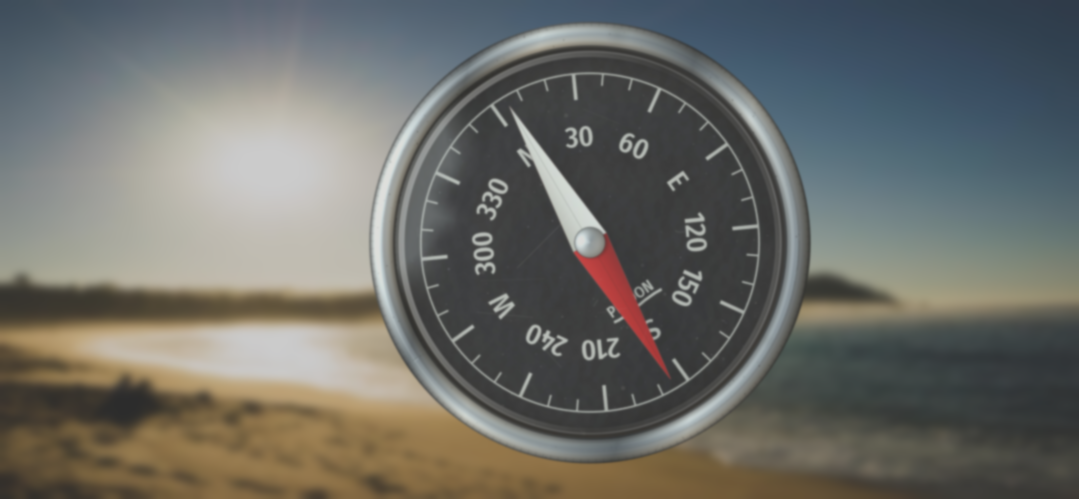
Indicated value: 185 °
